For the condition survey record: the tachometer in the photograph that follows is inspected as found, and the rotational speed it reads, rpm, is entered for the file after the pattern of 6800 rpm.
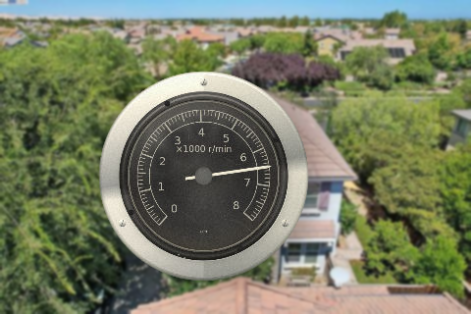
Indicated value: 6500 rpm
